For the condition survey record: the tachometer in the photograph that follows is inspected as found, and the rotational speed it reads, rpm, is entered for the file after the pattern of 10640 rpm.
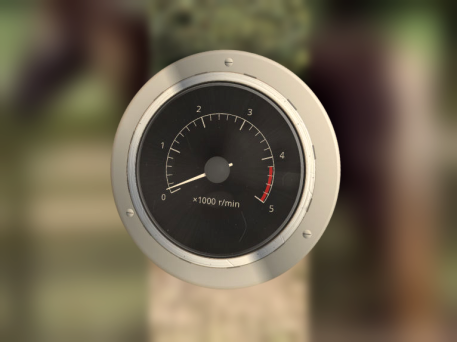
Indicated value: 100 rpm
